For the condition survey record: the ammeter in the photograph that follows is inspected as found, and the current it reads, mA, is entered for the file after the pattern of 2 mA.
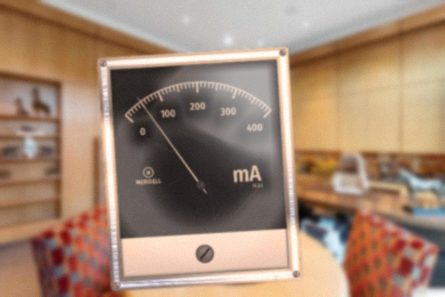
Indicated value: 50 mA
